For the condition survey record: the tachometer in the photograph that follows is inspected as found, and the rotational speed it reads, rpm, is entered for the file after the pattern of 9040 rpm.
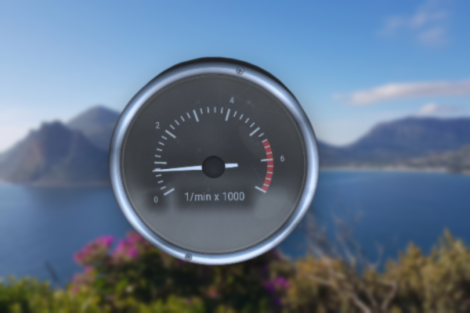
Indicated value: 800 rpm
